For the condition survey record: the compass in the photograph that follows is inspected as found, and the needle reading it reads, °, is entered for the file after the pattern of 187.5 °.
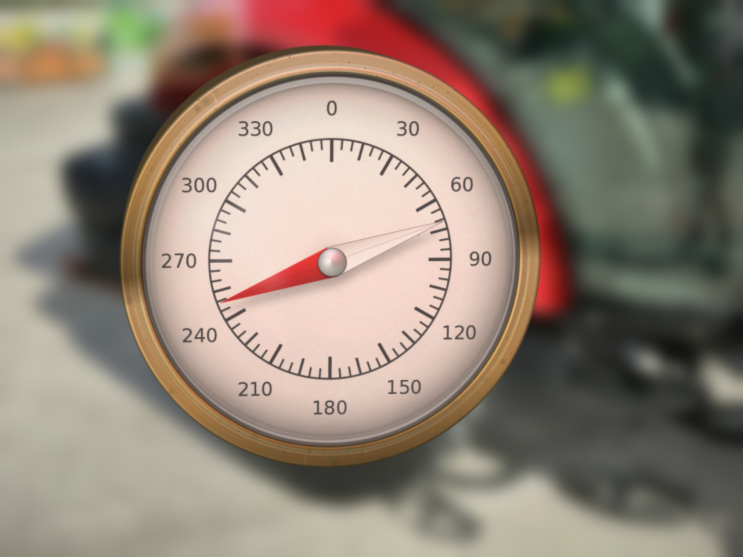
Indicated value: 250 °
